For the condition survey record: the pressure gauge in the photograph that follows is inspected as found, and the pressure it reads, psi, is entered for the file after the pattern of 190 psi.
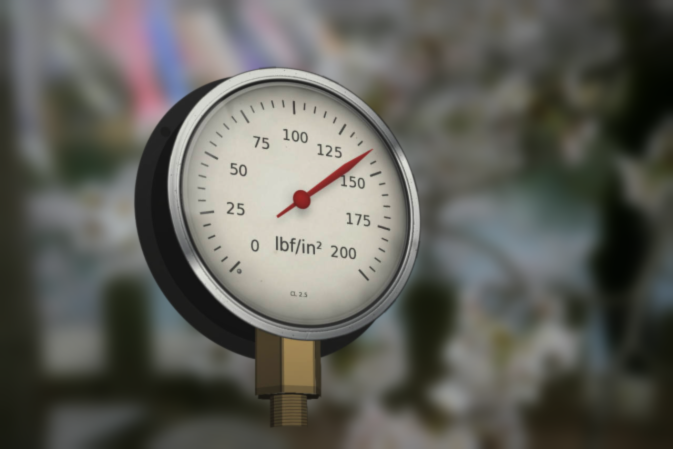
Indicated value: 140 psi
